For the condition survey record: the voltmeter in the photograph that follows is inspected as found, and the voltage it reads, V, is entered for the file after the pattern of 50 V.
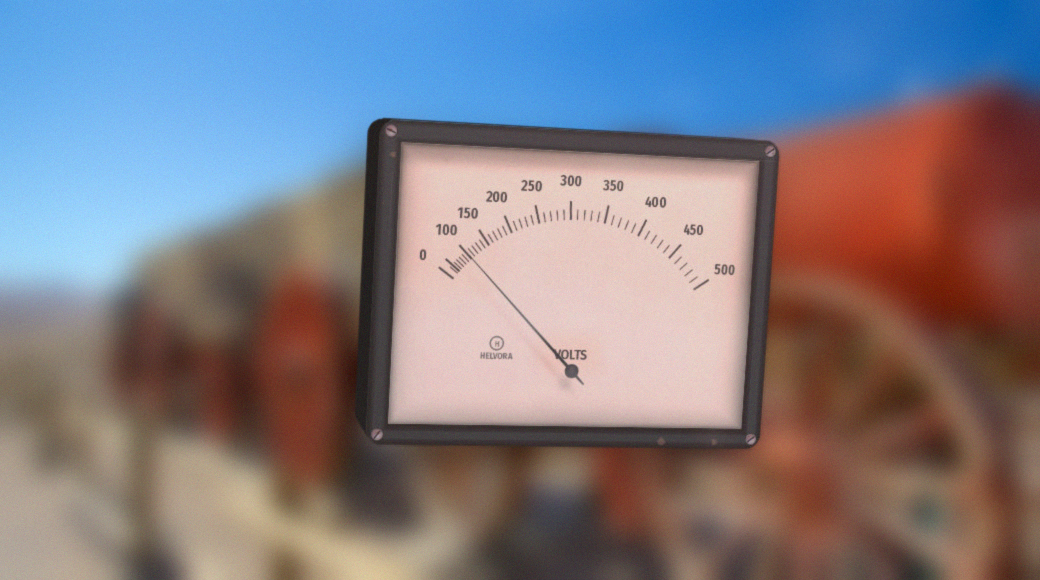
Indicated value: 100 V
